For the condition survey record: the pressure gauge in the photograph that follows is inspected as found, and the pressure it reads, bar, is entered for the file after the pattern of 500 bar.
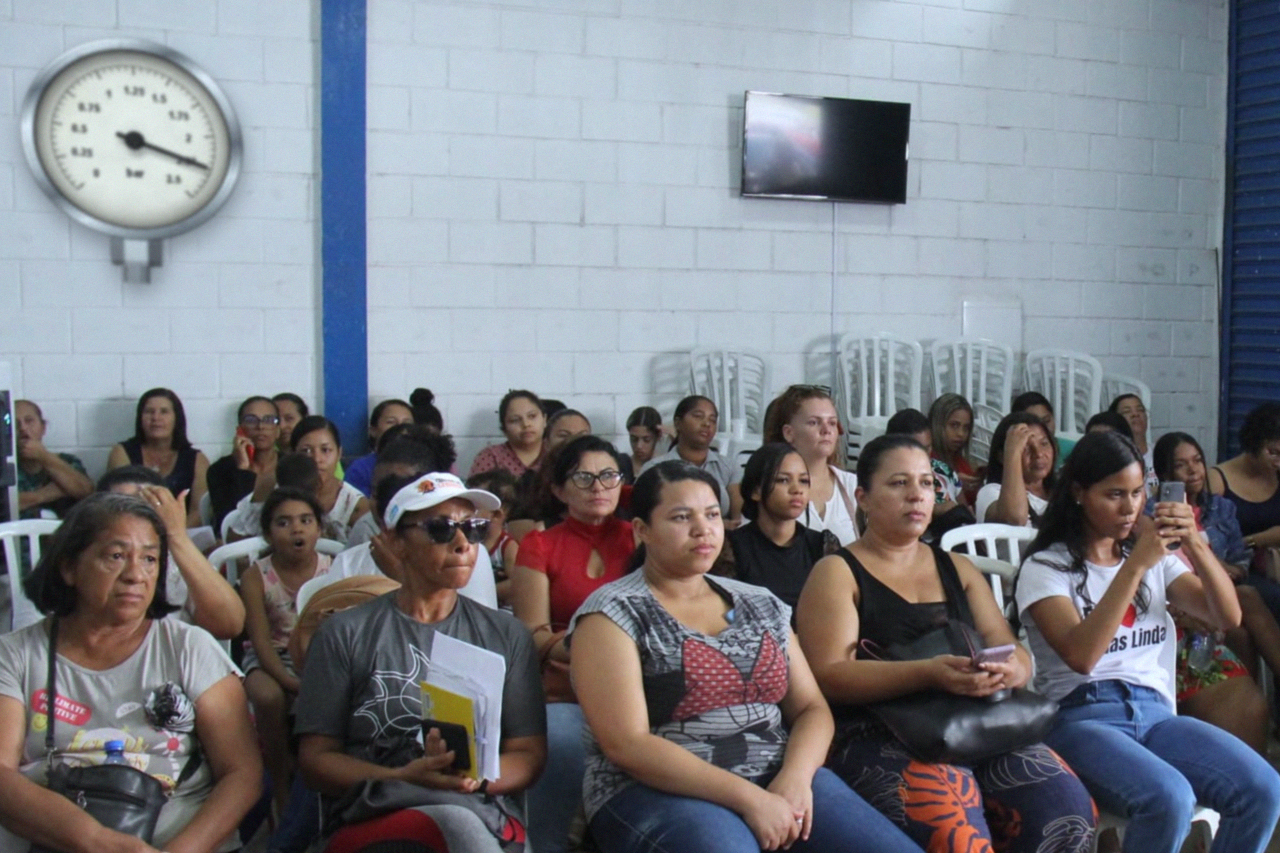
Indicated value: 2.25 bar
